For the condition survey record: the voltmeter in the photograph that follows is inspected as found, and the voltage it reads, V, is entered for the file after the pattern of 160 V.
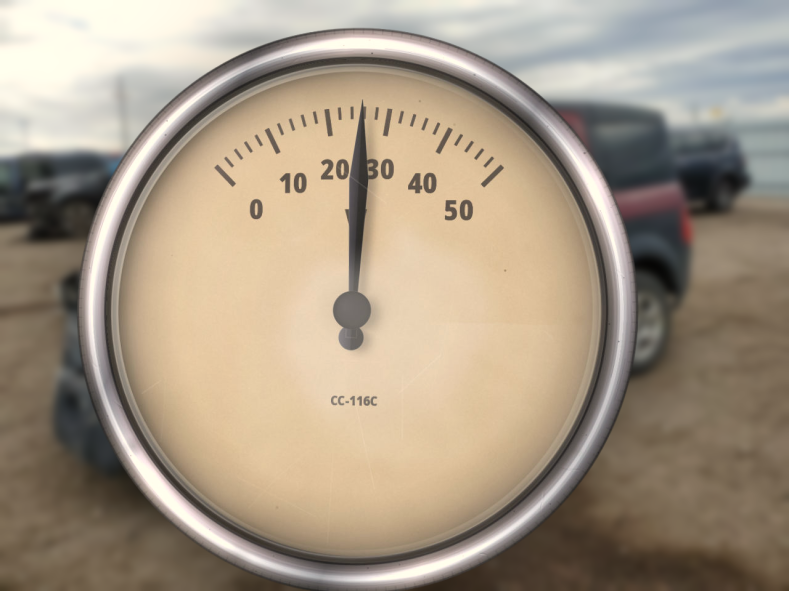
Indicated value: 26 V
